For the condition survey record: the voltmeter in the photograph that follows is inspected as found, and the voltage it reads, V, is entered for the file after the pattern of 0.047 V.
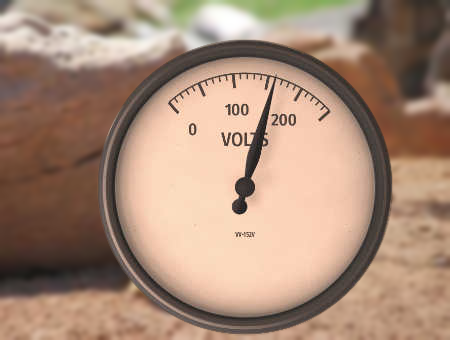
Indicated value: 160 V
